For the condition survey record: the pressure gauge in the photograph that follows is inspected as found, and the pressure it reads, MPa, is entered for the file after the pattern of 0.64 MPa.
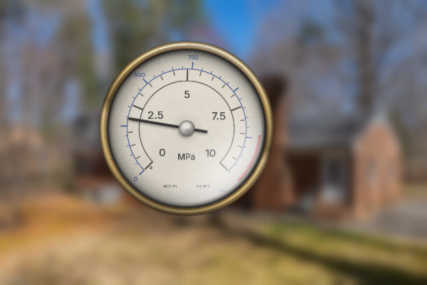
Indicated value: 2 MPa
